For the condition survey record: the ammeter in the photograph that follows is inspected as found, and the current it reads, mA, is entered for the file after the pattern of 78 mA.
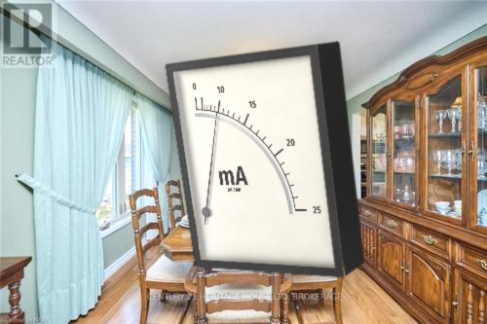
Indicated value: 10 mA
